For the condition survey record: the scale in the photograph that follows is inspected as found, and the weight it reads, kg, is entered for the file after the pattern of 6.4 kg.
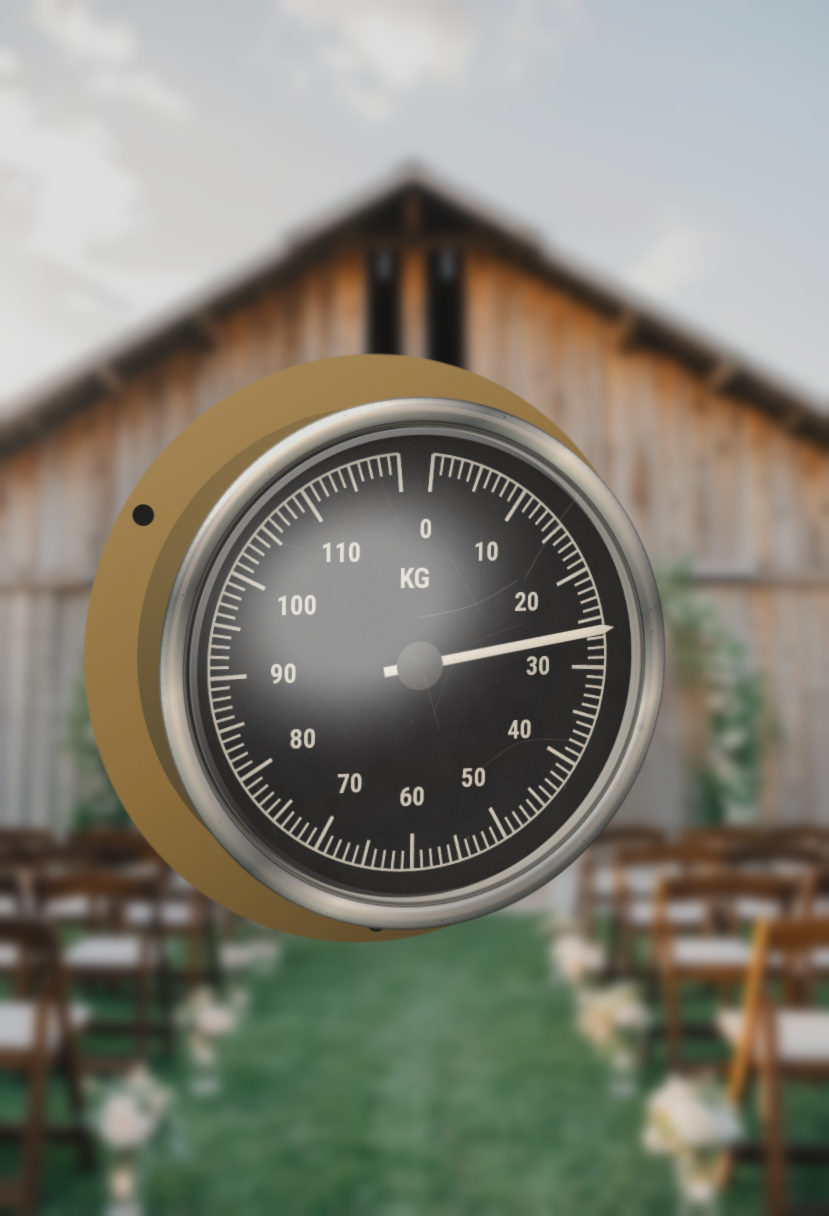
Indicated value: 26 kg
